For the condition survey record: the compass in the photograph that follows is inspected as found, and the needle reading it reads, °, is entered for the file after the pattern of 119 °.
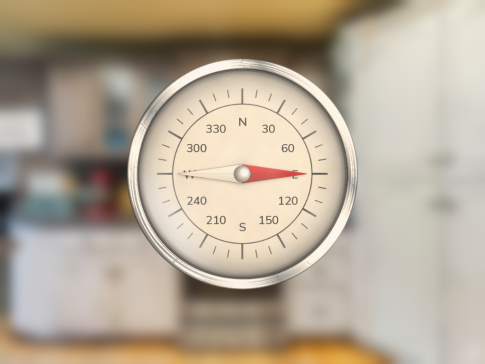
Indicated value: 90 °
